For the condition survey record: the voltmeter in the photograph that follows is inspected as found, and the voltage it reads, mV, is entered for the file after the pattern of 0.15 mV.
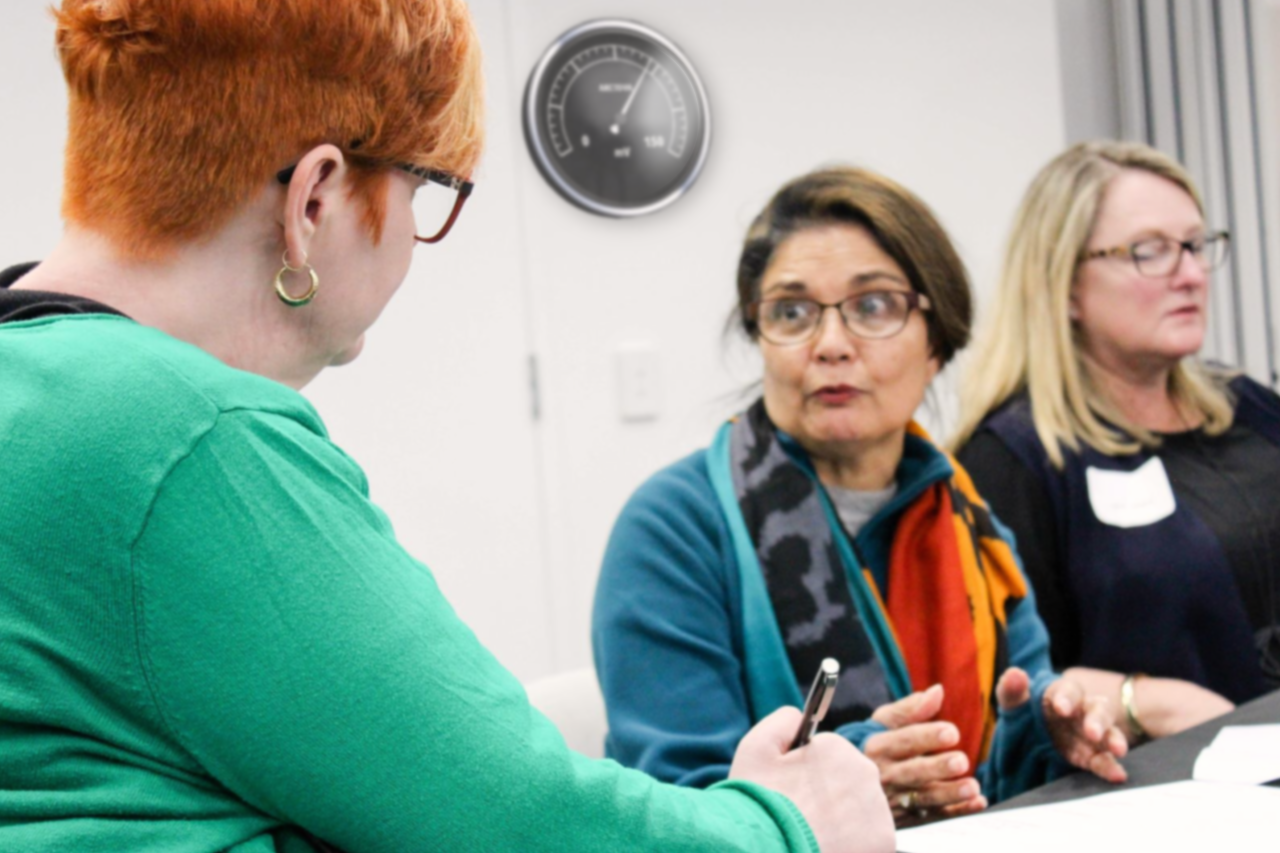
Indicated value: 95 mV
